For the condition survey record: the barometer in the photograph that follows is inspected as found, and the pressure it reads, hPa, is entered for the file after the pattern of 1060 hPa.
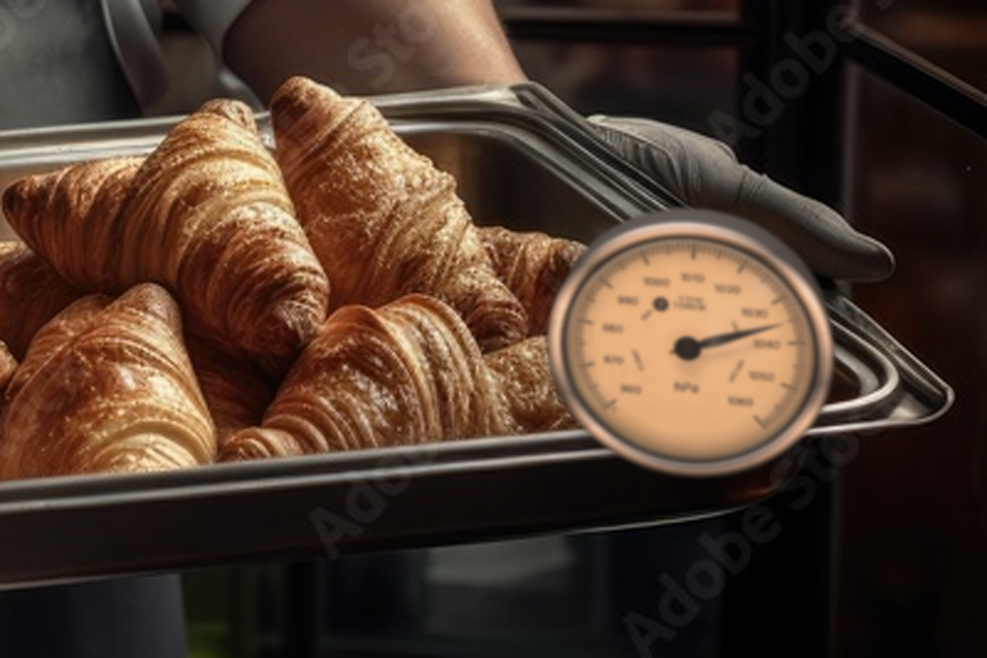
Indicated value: 1035 hPa
